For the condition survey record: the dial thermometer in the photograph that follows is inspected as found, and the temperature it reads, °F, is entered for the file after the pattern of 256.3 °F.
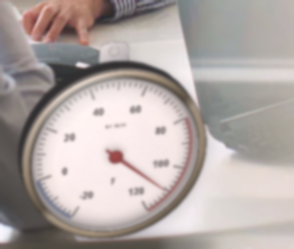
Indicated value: 110 °F
